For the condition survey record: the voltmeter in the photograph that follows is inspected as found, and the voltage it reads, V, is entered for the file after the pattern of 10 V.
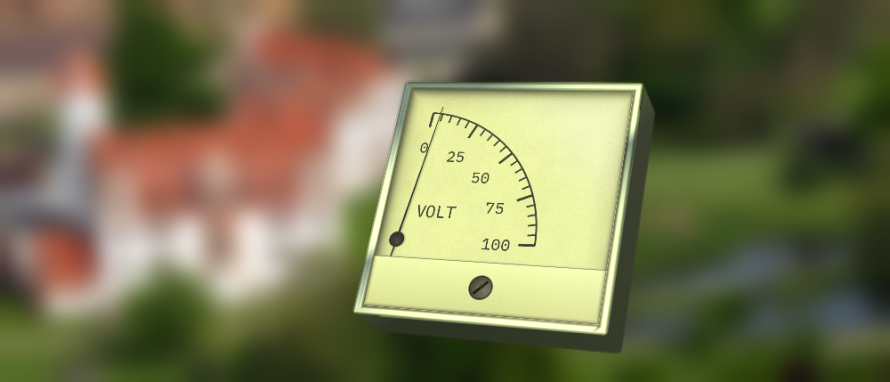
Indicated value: 5 V
